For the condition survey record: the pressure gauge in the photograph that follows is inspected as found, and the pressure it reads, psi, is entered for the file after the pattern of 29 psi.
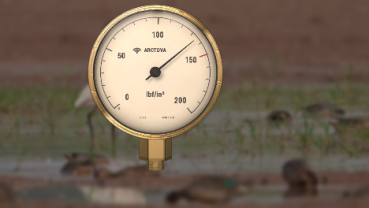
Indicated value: 135 psi
